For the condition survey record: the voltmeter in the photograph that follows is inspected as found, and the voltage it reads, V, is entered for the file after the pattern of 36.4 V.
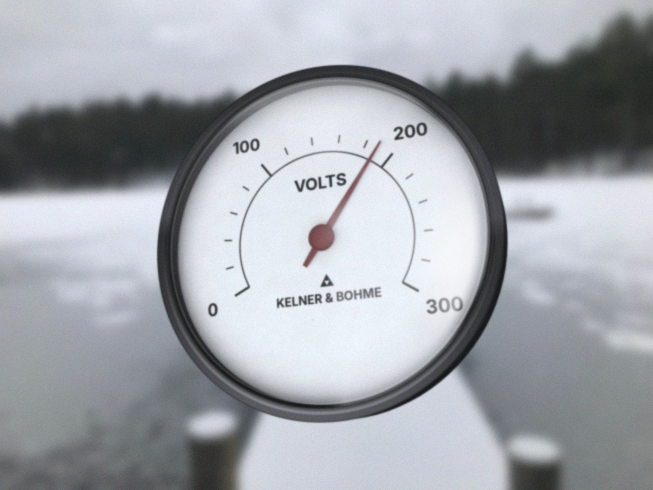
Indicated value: 190 V
